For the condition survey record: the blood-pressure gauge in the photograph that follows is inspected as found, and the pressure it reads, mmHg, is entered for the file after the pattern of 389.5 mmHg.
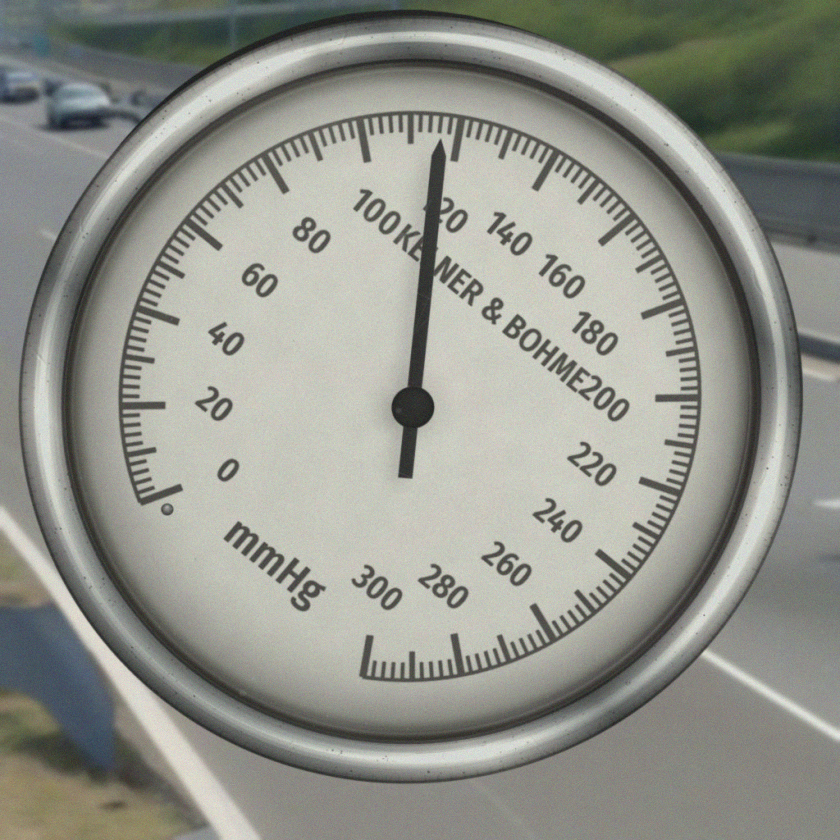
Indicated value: 116 mmHg
